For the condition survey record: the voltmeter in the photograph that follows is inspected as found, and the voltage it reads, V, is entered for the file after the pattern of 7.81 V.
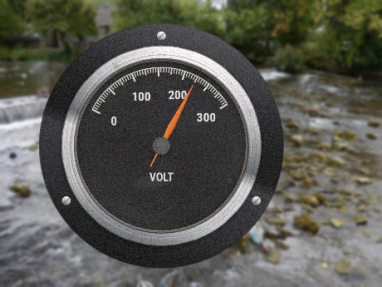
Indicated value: 225 V
